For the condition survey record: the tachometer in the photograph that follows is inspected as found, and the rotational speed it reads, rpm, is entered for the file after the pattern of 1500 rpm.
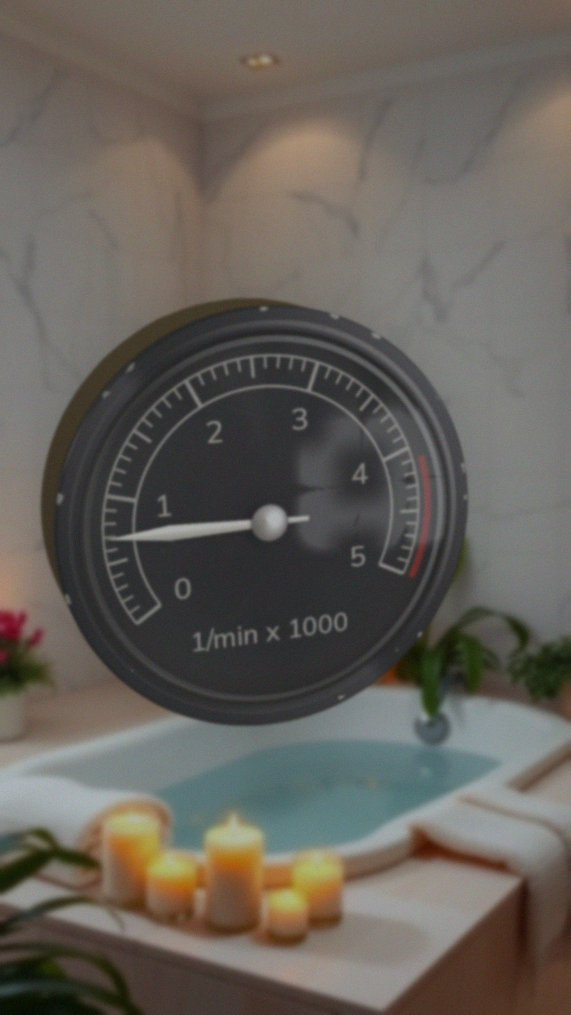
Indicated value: 700 rpm
